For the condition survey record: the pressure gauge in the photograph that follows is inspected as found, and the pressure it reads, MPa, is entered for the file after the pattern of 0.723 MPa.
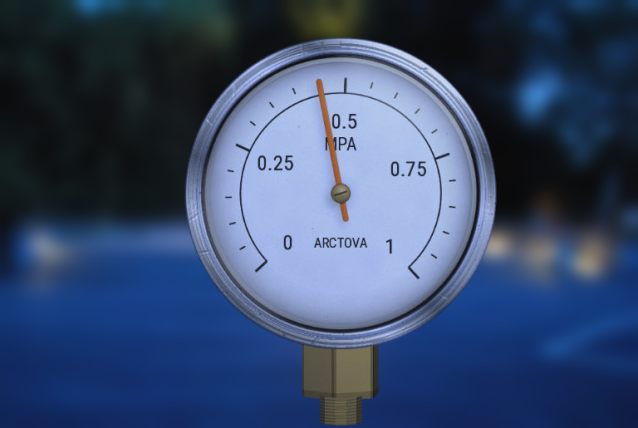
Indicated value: 0.45 MPa
